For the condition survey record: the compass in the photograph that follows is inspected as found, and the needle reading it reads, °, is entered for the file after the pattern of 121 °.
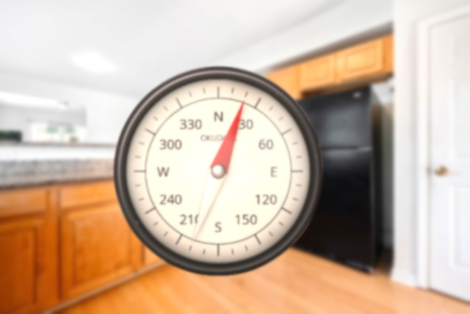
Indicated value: 20 °
